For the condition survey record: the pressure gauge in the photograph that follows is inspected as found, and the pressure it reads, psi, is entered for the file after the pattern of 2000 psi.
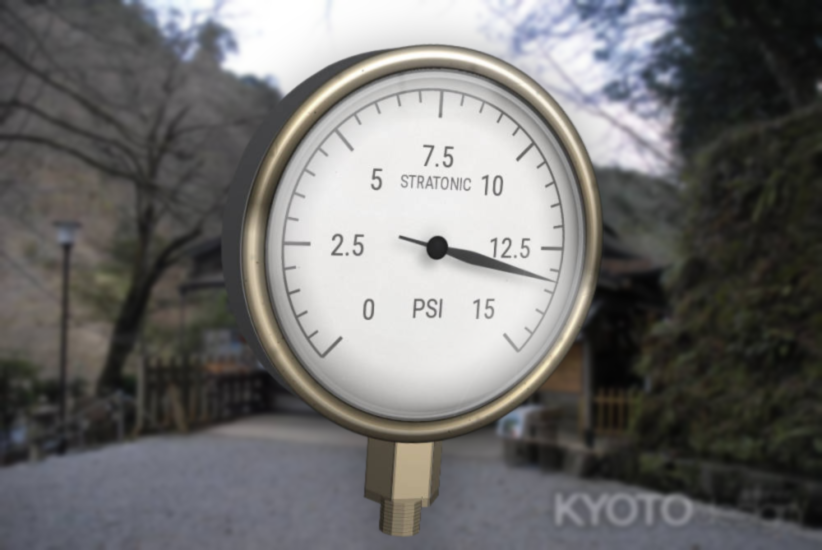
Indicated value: 13.25 psi
